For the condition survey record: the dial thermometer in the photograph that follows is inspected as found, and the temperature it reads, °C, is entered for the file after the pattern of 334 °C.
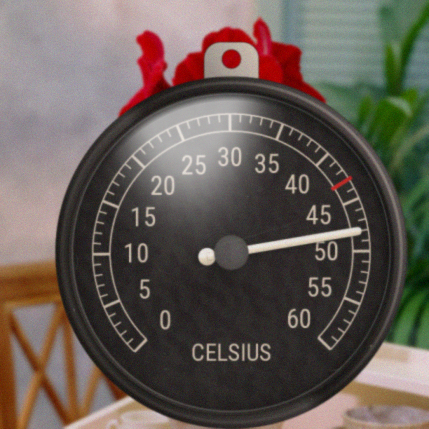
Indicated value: 48 °C
